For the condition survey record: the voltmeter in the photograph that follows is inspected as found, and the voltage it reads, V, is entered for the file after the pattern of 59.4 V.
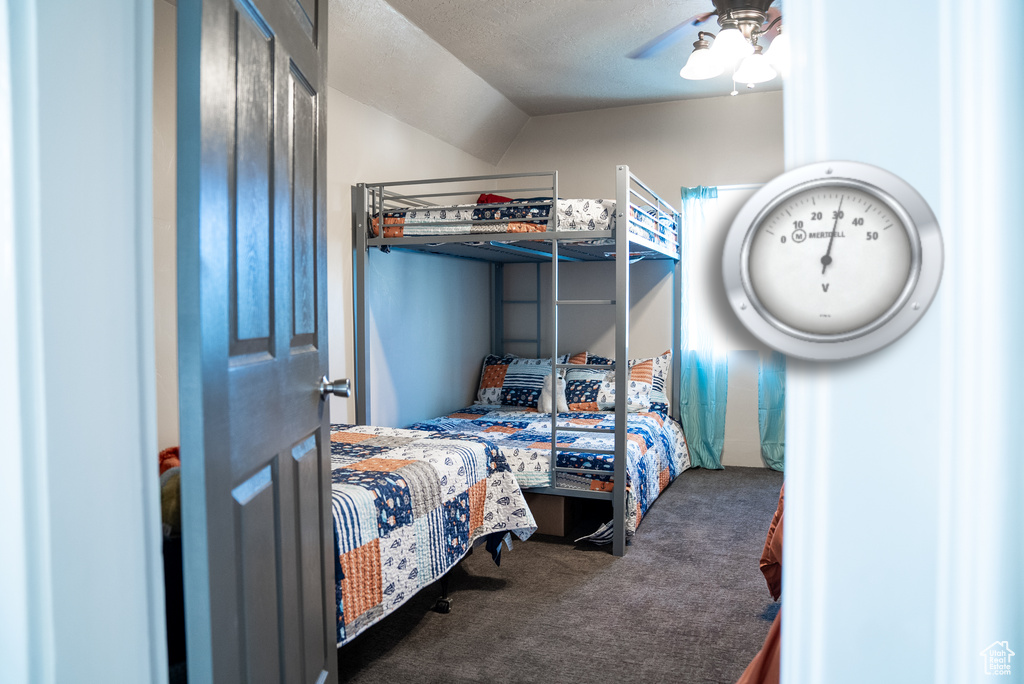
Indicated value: 30 V
